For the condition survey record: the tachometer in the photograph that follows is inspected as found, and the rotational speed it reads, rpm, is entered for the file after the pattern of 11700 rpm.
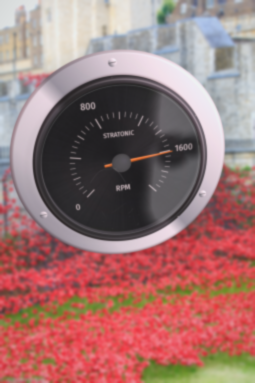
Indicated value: 1600 rpm
